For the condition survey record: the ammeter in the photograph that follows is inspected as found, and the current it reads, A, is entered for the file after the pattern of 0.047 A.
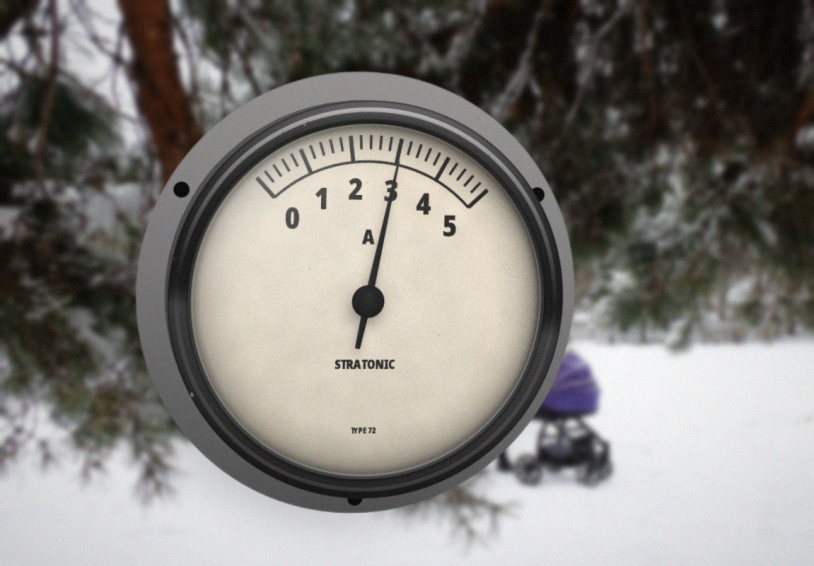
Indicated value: 3 A
